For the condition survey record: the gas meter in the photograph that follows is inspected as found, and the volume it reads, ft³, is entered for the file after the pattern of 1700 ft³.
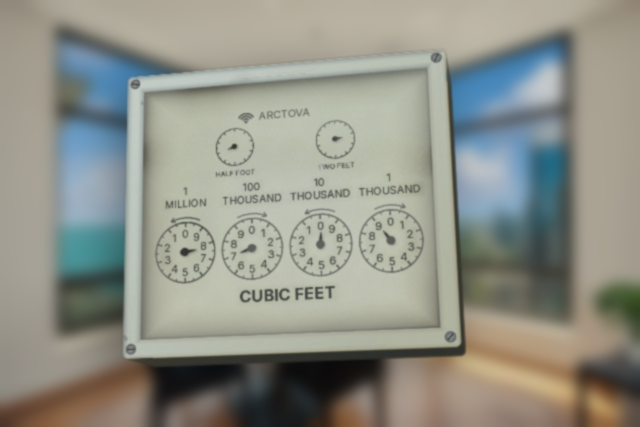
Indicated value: 769900 ft³
